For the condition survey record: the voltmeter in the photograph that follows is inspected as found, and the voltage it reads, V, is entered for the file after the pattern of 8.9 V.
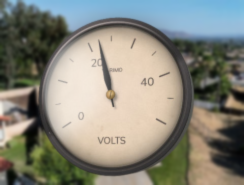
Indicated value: 22.5 V
